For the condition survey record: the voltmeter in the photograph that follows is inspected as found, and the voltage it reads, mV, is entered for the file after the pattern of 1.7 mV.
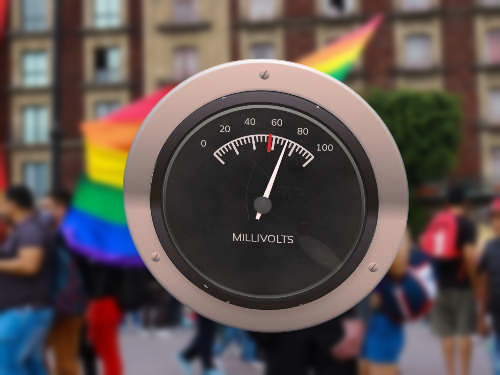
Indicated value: 72 mV
